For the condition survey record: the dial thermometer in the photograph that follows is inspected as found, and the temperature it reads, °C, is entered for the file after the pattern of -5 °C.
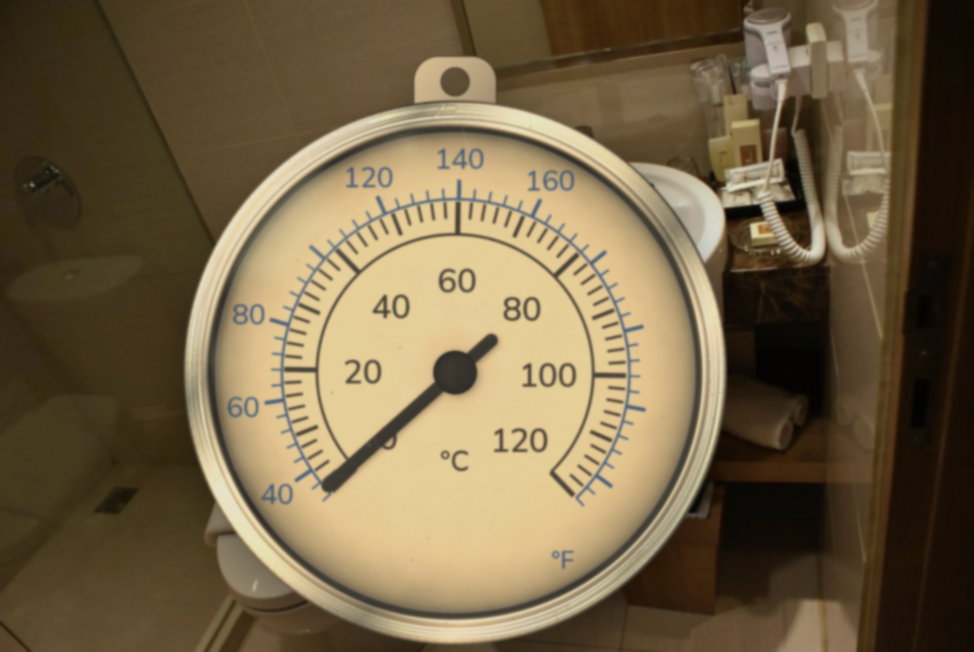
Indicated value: 1 °C
